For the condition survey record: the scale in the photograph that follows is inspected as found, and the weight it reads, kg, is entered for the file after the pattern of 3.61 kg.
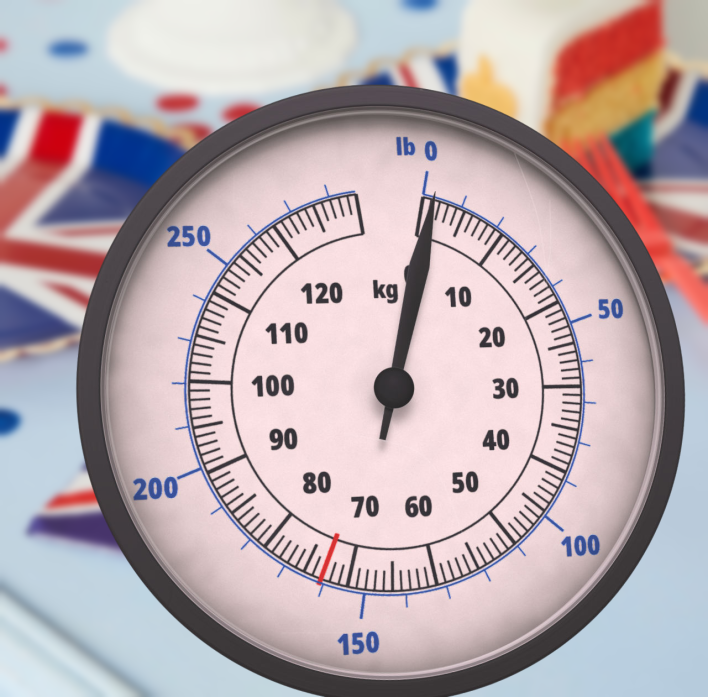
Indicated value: 1 kg
